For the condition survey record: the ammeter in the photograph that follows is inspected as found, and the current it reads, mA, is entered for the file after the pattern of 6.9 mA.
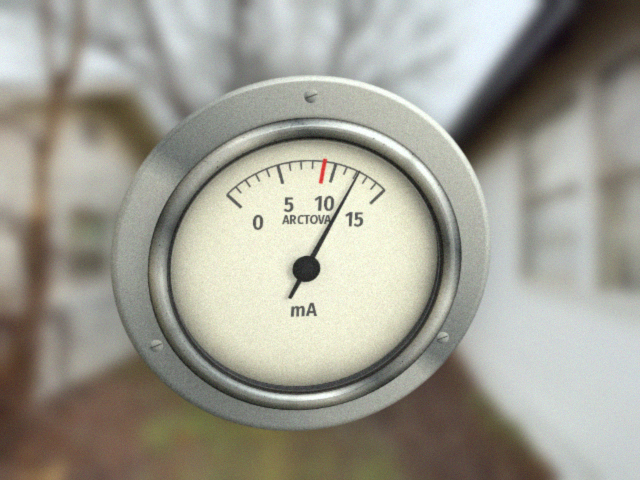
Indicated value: 12 mA
